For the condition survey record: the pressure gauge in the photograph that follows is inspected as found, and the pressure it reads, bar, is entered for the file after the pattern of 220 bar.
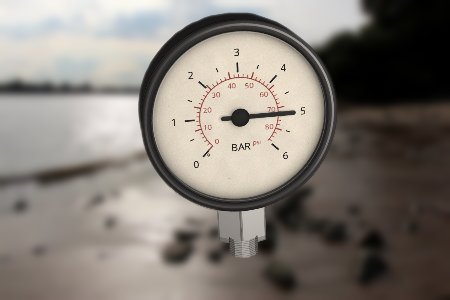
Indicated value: 5 bar
